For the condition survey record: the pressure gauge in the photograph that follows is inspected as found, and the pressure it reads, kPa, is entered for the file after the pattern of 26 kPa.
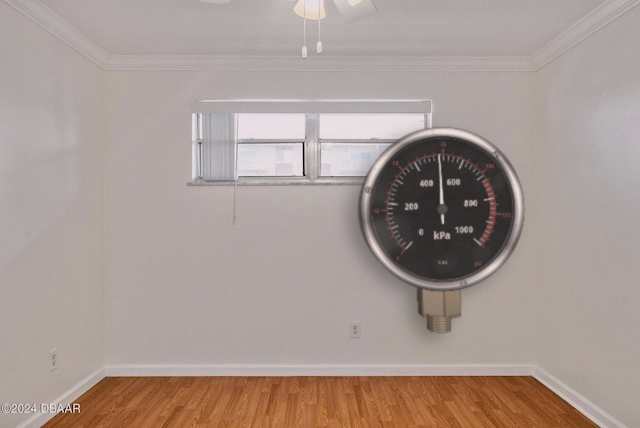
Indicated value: 500 kPa
